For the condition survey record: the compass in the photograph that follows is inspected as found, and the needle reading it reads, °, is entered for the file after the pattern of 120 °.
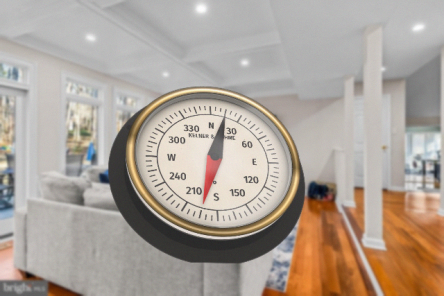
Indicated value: 195 °
